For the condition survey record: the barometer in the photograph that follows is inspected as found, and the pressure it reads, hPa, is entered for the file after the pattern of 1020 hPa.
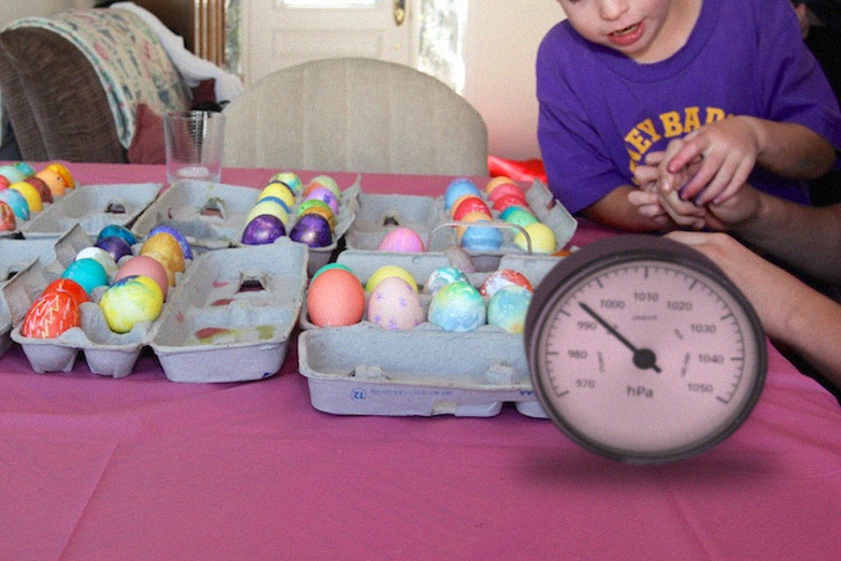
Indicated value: 994 hPa
